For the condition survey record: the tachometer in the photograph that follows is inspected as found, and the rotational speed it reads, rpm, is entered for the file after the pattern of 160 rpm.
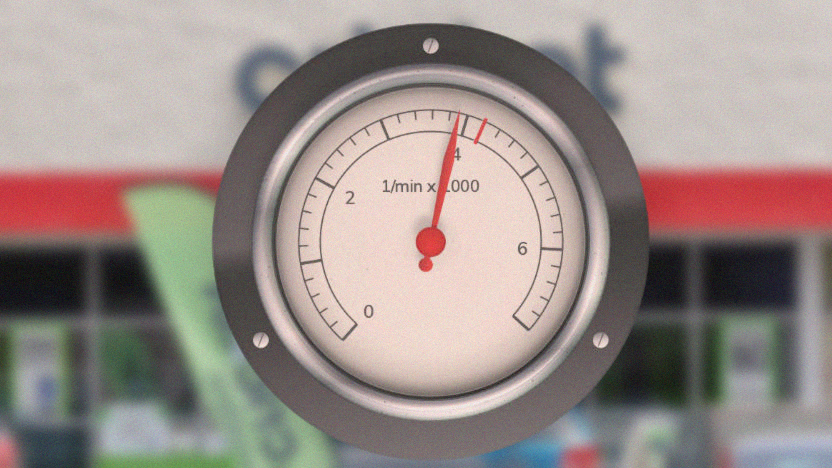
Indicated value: 3900 rpm
